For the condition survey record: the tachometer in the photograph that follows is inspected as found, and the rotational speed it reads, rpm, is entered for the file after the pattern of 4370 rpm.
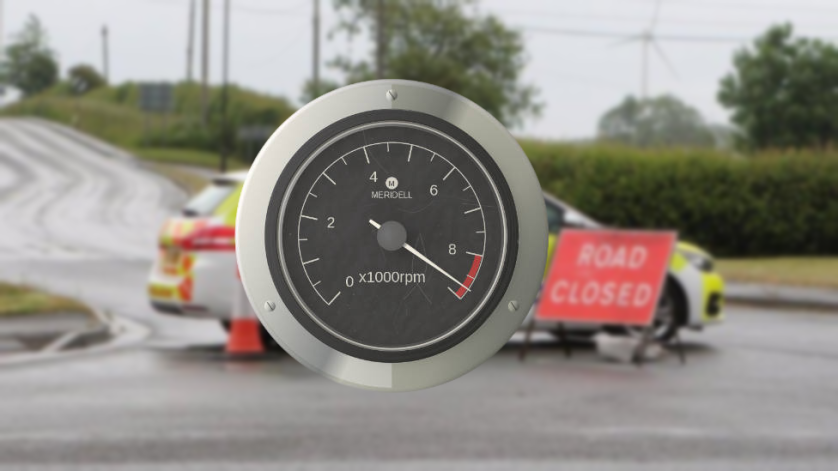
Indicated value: 8750 rpm
